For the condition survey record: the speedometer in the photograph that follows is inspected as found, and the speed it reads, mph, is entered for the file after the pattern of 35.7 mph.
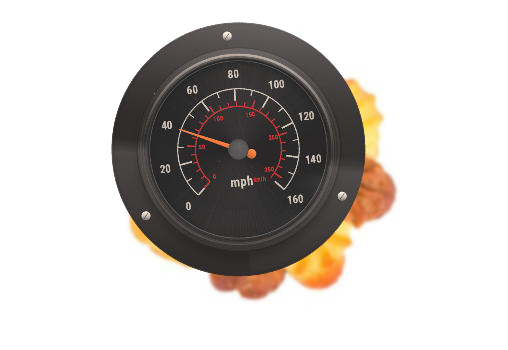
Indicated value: 40 mph
